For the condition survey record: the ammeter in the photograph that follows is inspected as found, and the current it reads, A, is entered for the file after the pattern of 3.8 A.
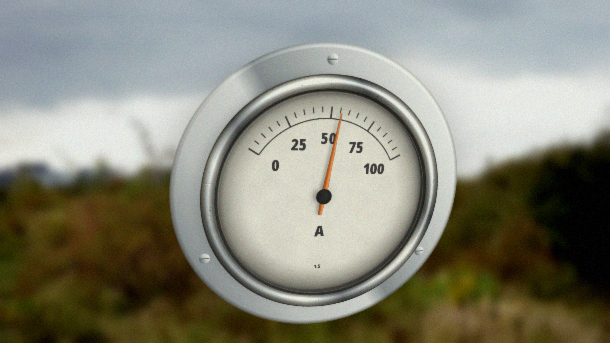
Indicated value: 55 A
